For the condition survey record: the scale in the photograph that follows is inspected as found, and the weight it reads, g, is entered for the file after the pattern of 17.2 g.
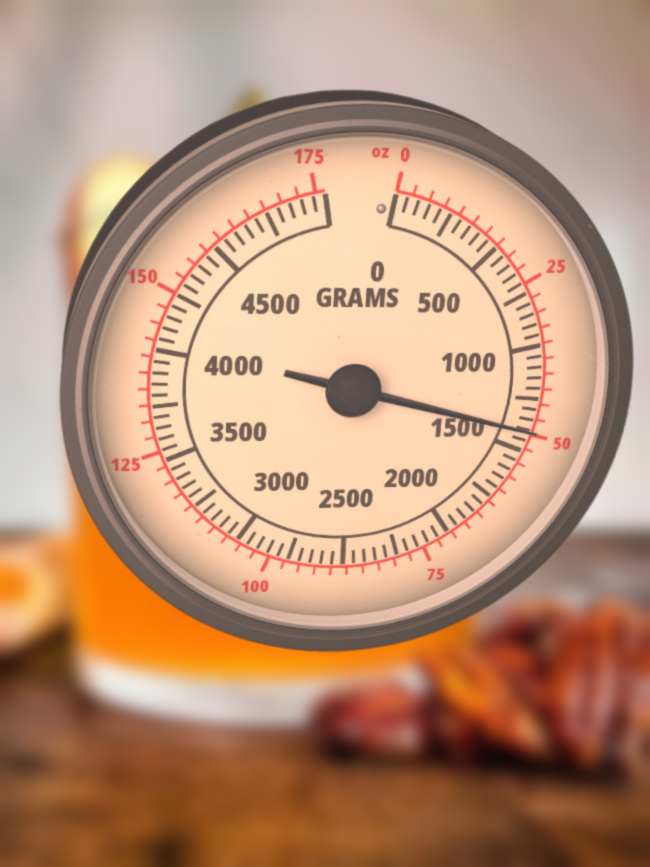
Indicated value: 1400 g
